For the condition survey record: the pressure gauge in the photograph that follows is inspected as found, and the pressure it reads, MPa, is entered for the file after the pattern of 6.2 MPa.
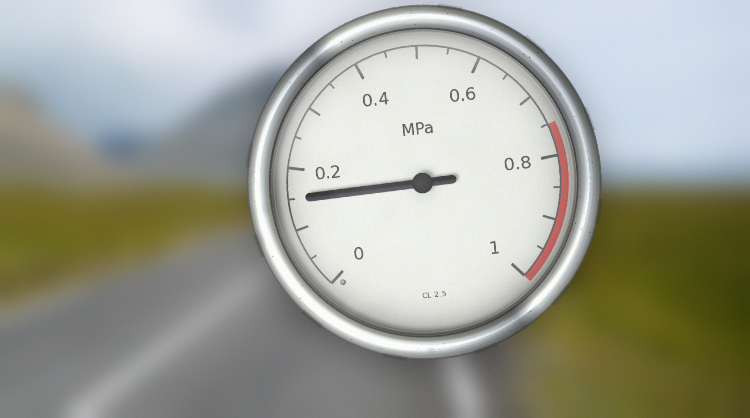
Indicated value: 0.15 MPa
